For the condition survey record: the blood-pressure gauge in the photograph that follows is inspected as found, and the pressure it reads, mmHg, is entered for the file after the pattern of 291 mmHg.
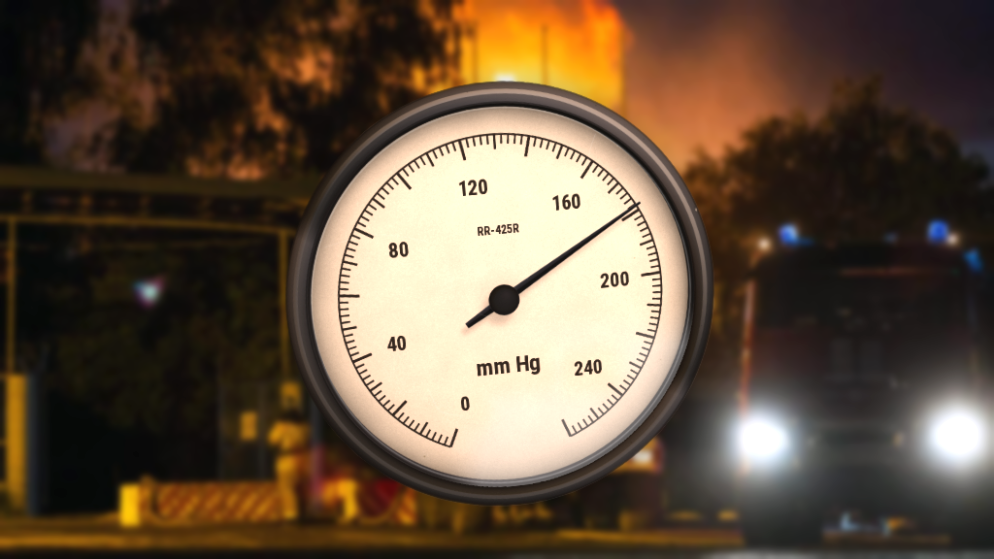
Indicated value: 178 mmHg
